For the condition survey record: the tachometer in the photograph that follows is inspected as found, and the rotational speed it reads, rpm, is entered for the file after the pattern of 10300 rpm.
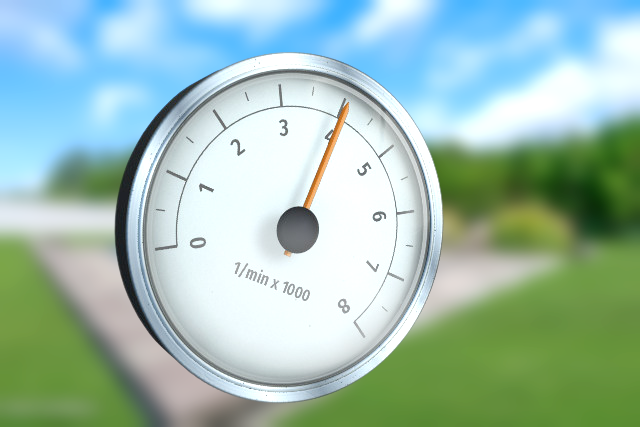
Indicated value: 4000 rpm
